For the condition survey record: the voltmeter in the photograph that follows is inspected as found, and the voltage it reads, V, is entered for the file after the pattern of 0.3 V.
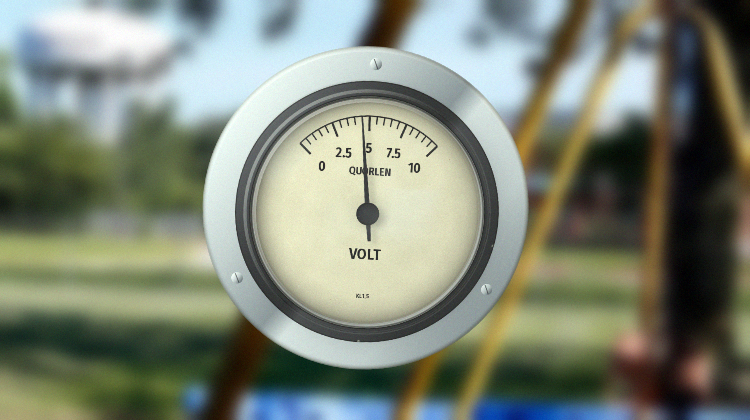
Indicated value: 4.5 V
